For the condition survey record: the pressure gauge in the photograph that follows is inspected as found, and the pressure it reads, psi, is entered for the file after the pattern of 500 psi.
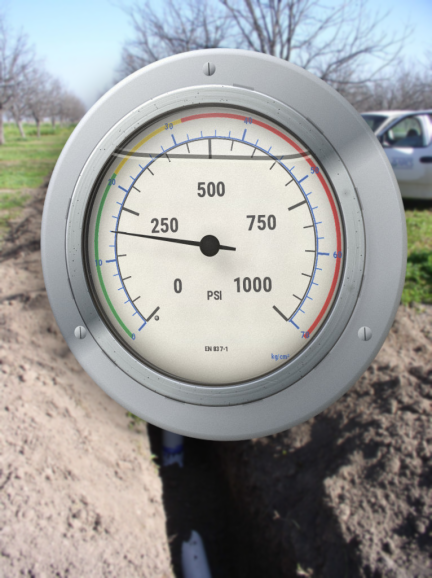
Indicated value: 200 psi
